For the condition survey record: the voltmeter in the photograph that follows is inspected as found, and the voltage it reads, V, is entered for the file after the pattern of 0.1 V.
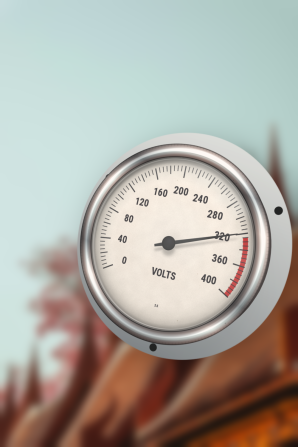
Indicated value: 320 V
